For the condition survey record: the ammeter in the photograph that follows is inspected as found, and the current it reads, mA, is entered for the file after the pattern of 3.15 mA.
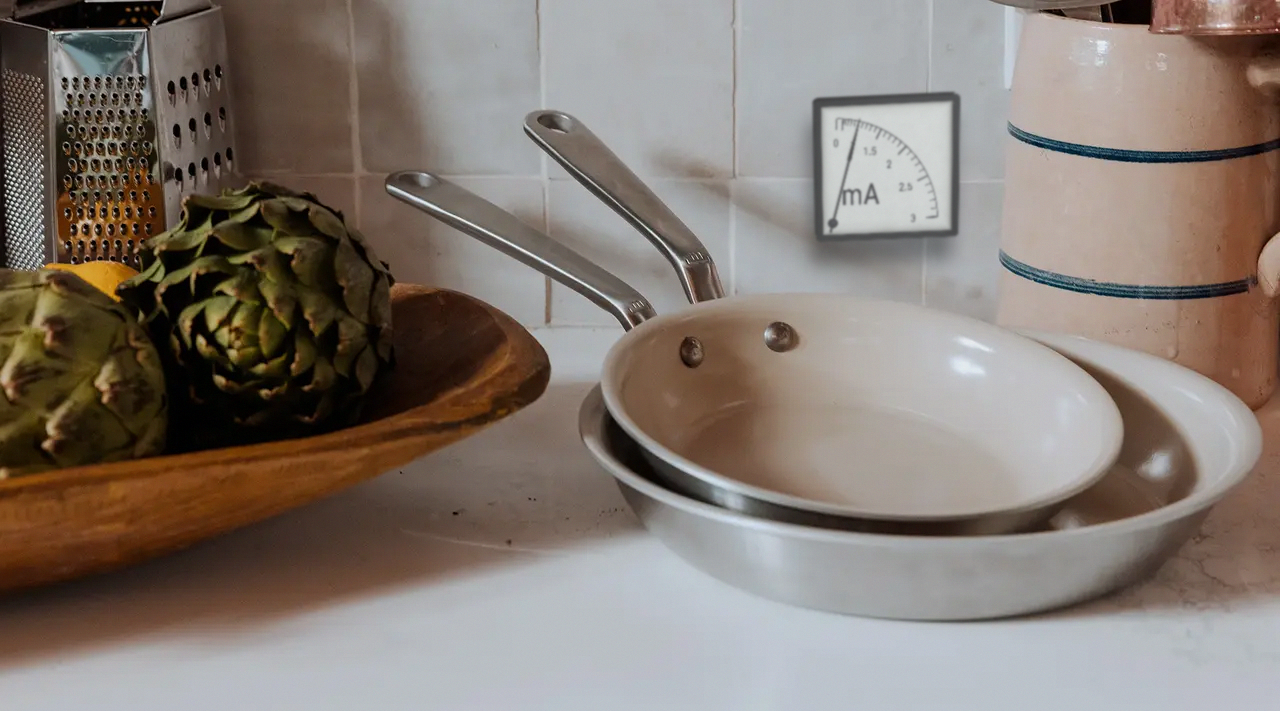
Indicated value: 1 mA
